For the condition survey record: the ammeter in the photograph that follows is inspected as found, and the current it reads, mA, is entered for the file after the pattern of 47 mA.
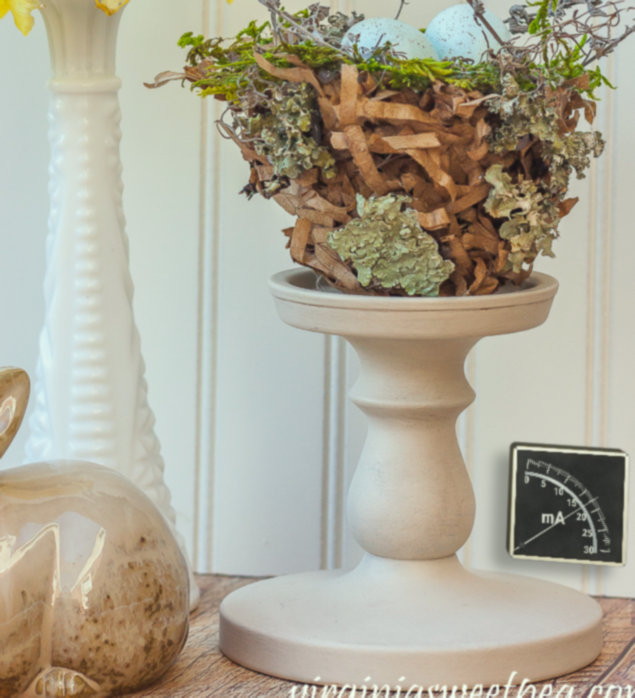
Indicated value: 17.5 mA
